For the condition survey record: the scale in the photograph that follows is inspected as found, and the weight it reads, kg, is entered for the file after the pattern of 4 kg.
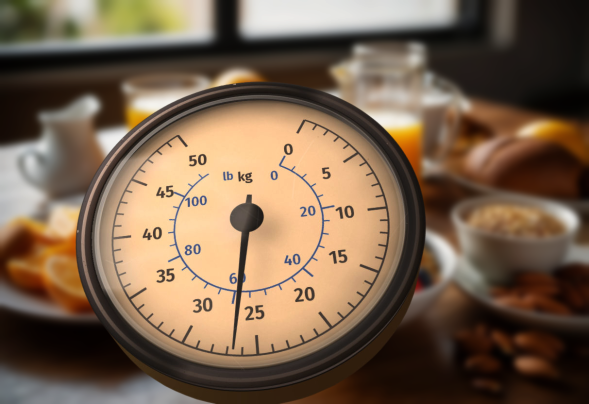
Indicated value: 26.5 kg
